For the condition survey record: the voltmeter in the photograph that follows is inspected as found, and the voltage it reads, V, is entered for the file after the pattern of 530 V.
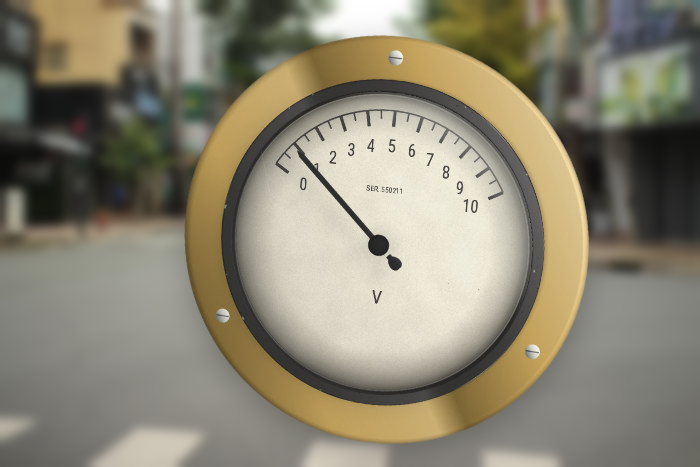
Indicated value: 1 V
